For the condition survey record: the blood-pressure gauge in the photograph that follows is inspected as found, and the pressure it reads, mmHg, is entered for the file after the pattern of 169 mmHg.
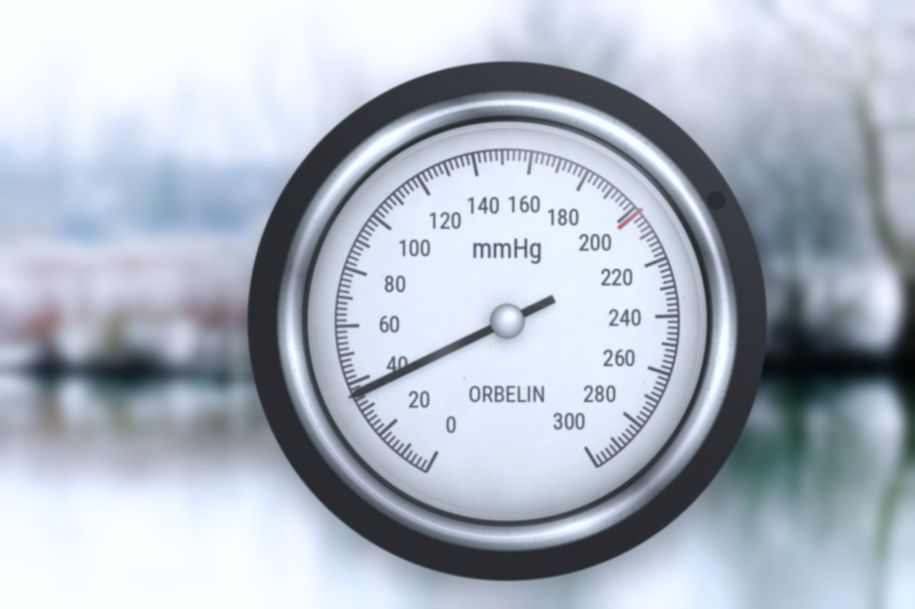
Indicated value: 36 mmHg
